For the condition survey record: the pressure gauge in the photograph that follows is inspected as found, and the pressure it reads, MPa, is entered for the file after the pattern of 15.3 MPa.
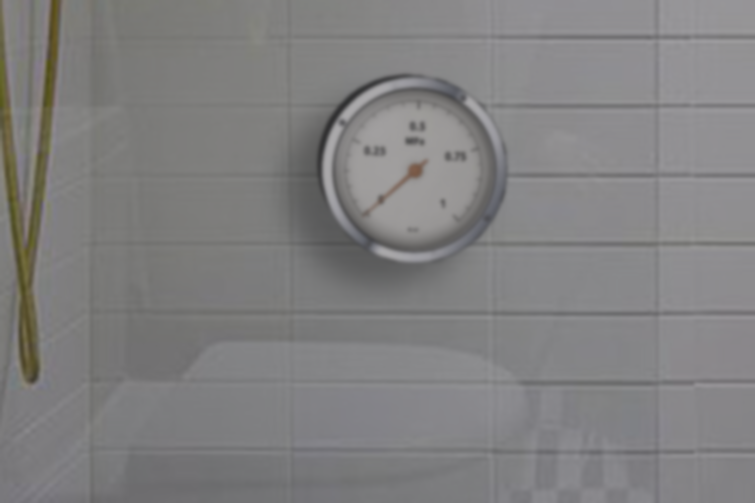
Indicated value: 0 MPa
